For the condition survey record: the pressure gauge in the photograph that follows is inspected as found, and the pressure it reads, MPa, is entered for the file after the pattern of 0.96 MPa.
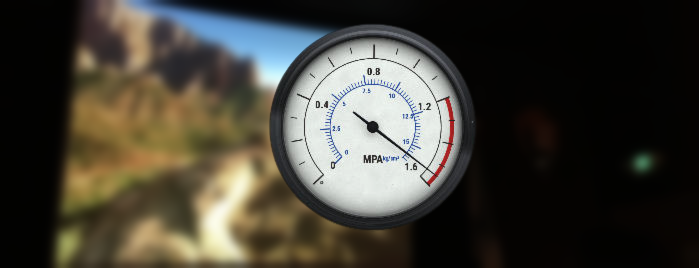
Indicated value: 1.55 MPa
